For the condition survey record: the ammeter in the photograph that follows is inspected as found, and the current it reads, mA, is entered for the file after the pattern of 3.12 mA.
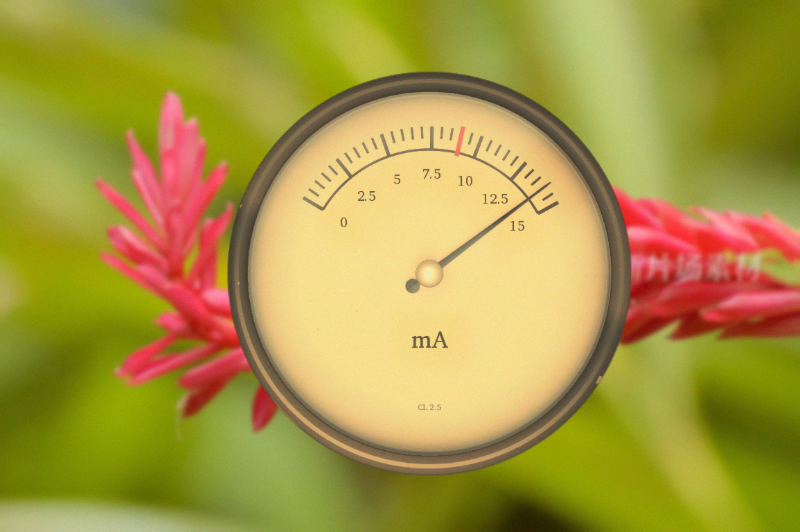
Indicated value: 14 mA
